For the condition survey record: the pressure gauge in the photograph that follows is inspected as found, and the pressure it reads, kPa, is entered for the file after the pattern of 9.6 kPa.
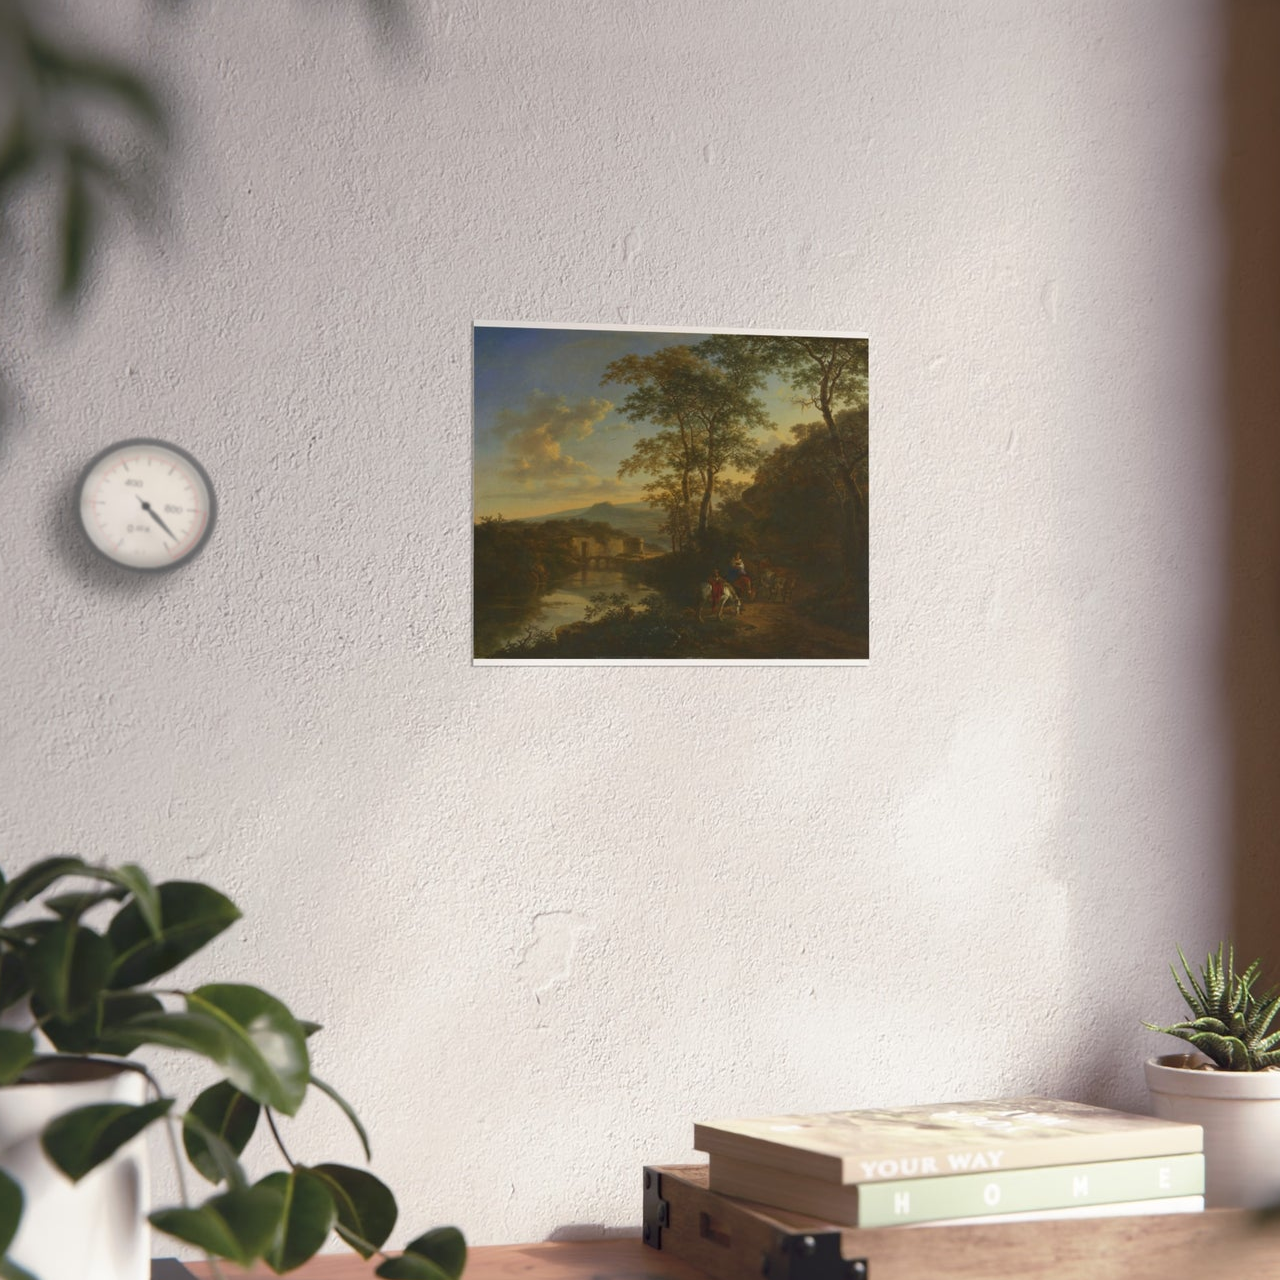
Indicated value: 950 kPa
